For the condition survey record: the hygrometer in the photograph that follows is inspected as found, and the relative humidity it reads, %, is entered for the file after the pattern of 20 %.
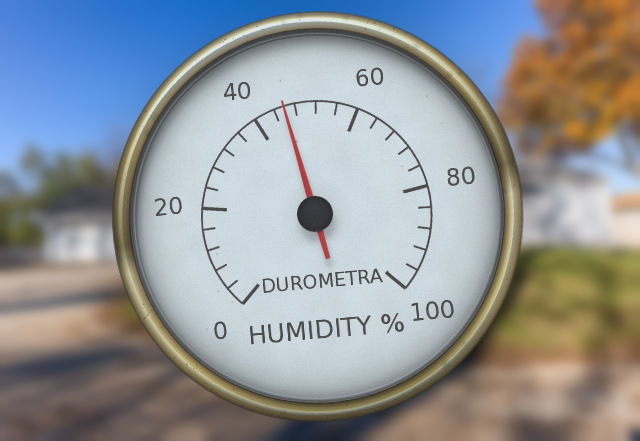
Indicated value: 46 %
